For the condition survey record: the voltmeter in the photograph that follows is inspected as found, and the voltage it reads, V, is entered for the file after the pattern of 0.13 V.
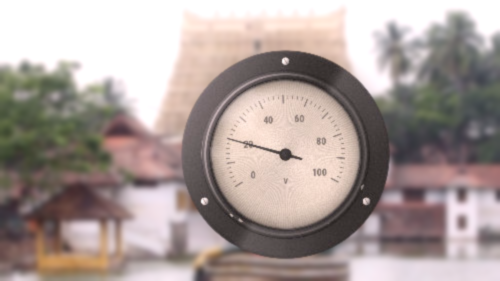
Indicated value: 20 V
